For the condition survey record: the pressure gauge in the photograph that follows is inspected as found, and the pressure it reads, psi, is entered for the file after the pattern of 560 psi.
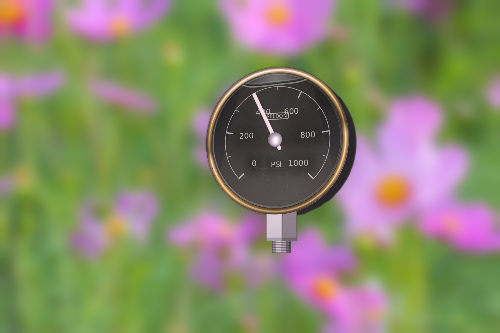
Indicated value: 400 psi
